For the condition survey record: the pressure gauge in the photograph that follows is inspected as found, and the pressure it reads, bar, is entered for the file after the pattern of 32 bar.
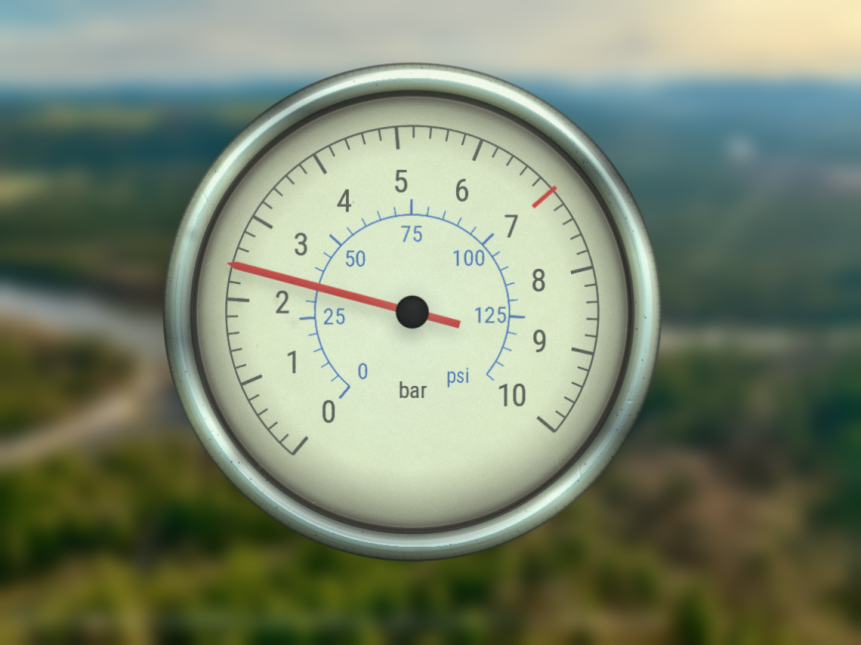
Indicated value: 2.4 bar
